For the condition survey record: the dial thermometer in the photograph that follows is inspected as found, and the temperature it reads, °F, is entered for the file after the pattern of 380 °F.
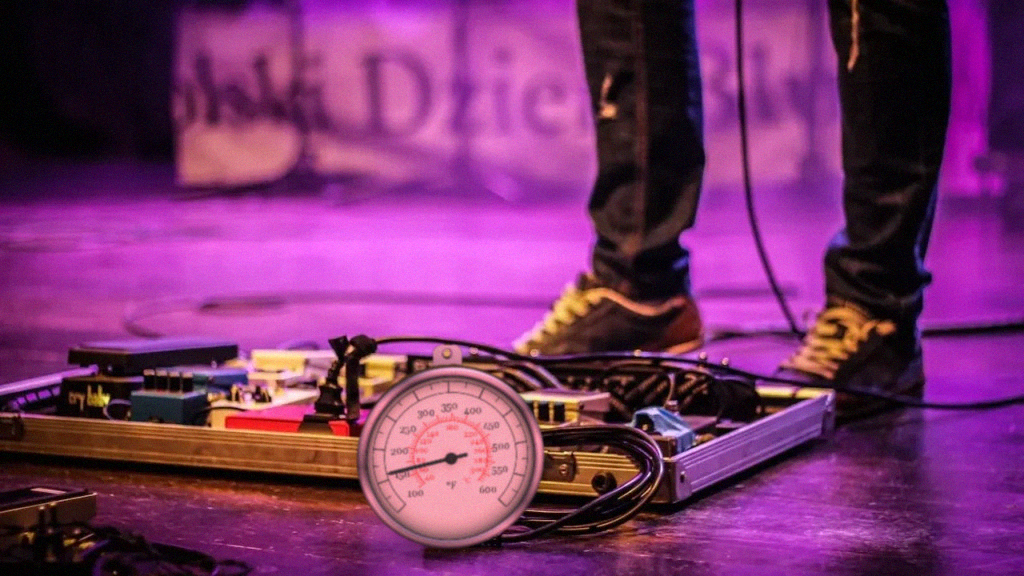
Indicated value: 162.5 °F
